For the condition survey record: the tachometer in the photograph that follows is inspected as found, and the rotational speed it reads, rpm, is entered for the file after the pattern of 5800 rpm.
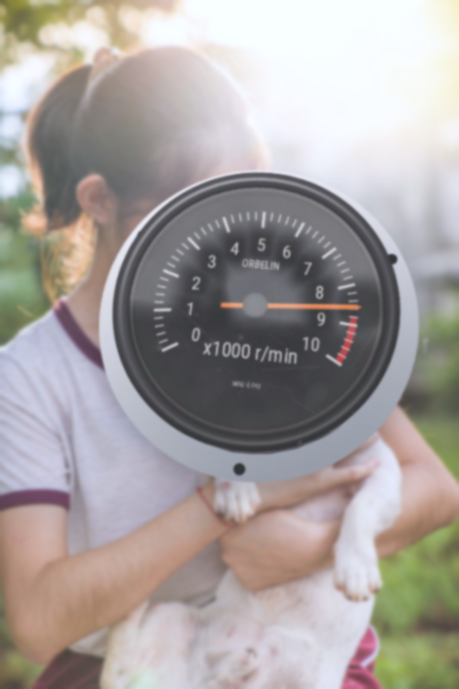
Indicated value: 8600 rpm
